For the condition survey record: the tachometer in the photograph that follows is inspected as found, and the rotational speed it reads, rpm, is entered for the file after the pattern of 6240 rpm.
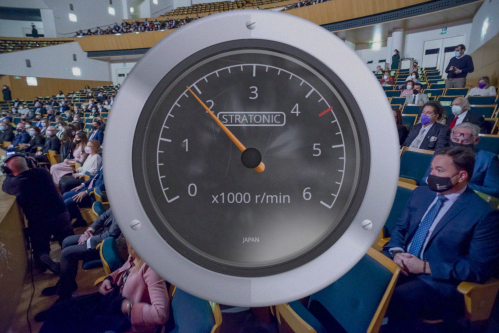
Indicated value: 1900 rpm
